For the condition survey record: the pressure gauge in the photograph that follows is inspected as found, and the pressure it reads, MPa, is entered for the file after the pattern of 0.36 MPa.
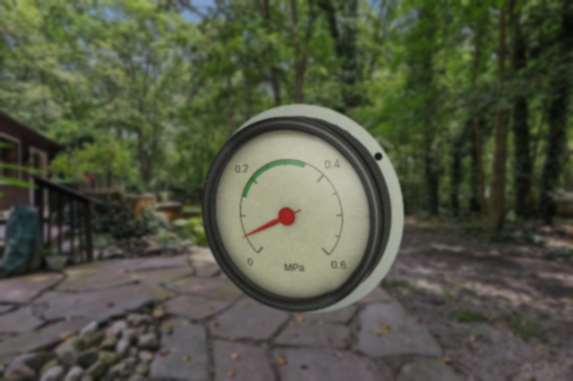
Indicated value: 0.05 MPa
